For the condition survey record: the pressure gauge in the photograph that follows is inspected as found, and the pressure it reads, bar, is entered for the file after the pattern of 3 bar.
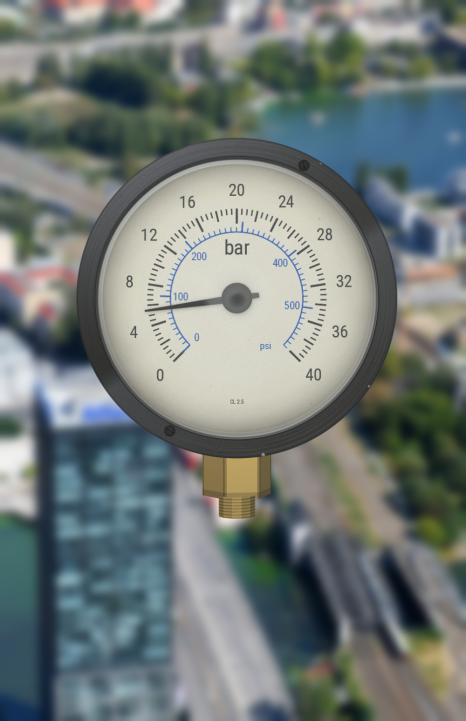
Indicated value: 5.5 bar
